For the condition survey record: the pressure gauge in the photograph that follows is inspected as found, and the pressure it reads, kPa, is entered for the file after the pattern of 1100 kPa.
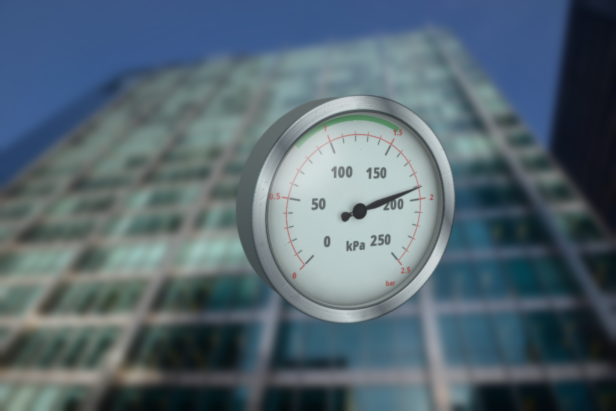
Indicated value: 190 kPa
